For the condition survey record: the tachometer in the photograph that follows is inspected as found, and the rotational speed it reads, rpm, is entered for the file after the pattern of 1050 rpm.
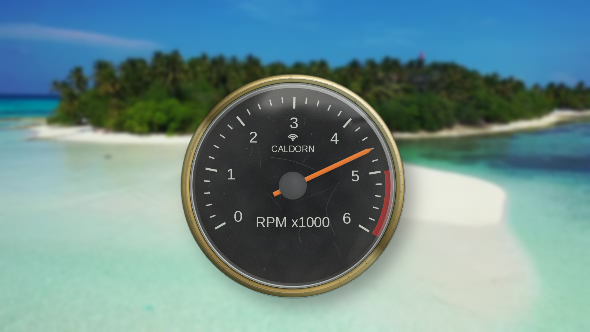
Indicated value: 4600 rpm
